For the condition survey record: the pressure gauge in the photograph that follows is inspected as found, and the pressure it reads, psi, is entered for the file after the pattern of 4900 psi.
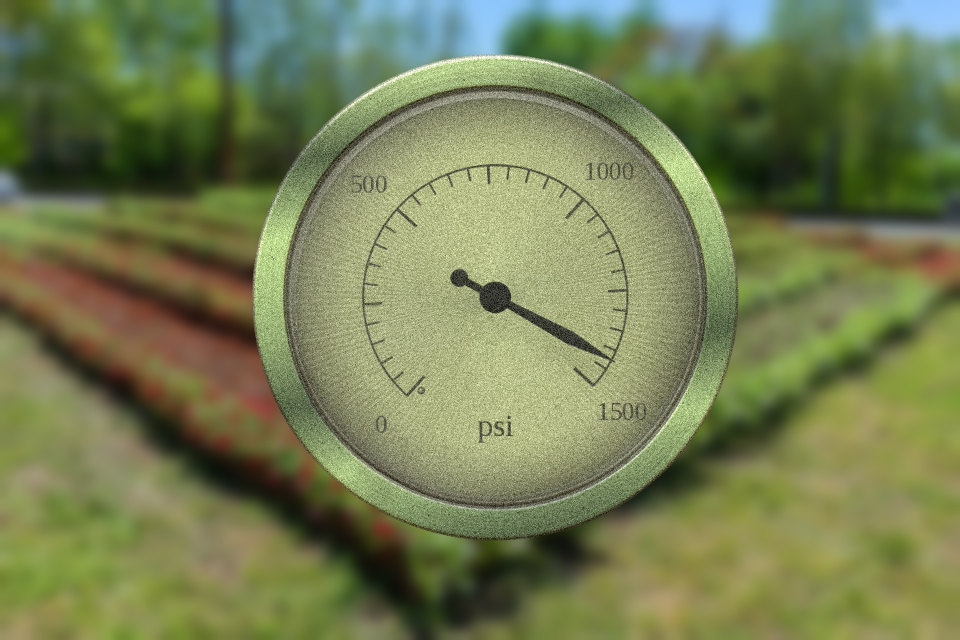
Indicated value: 1425 psi
